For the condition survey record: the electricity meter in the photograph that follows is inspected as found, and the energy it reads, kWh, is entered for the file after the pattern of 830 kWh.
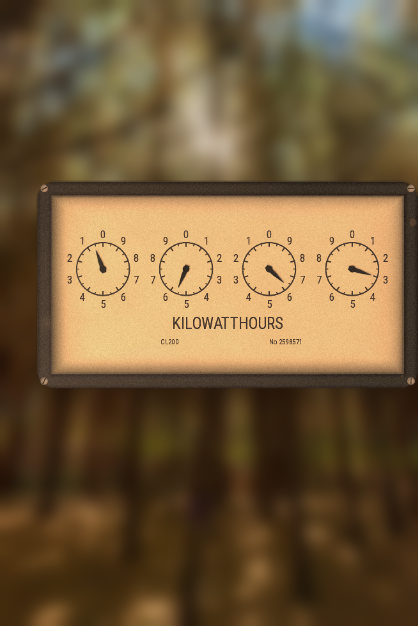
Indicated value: 563 kWh
